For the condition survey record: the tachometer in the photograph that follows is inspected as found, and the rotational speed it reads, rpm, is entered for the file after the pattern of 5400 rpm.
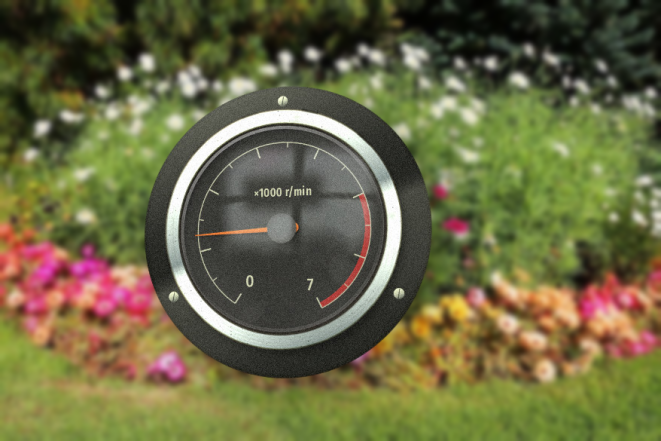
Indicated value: 1250 rpm
